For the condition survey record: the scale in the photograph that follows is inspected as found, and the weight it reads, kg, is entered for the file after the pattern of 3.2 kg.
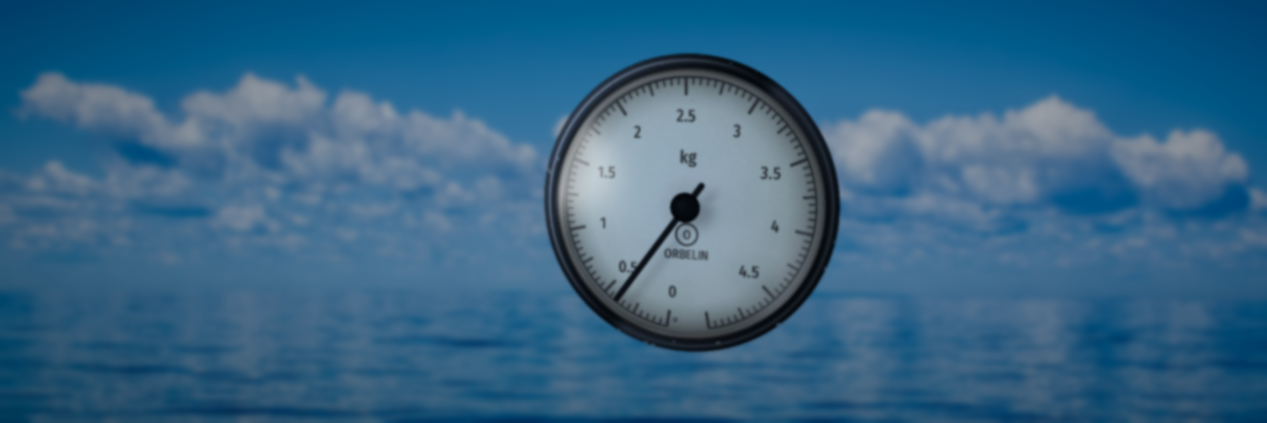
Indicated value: 0.4 kg
